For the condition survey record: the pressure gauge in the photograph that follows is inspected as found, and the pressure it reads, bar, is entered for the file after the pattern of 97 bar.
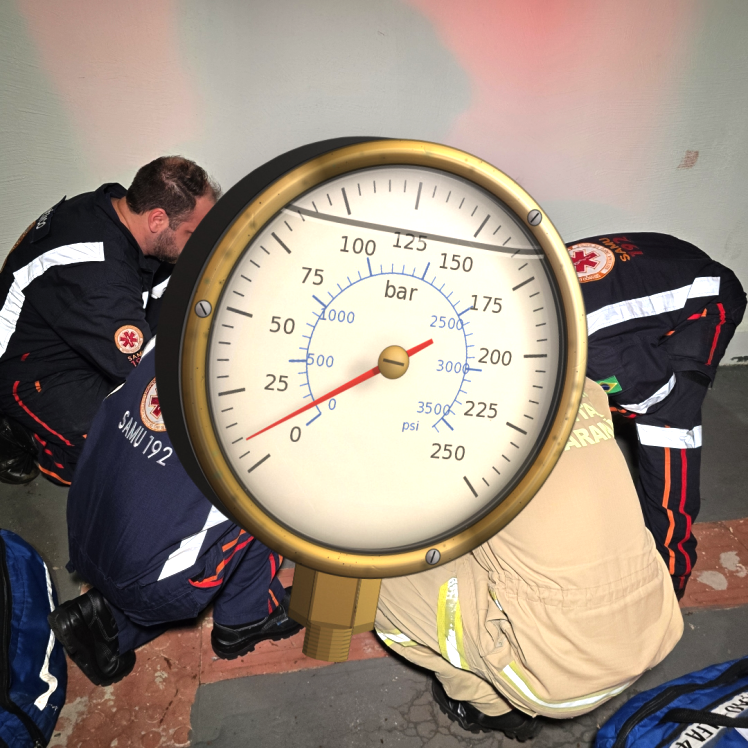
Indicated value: 10 bar
